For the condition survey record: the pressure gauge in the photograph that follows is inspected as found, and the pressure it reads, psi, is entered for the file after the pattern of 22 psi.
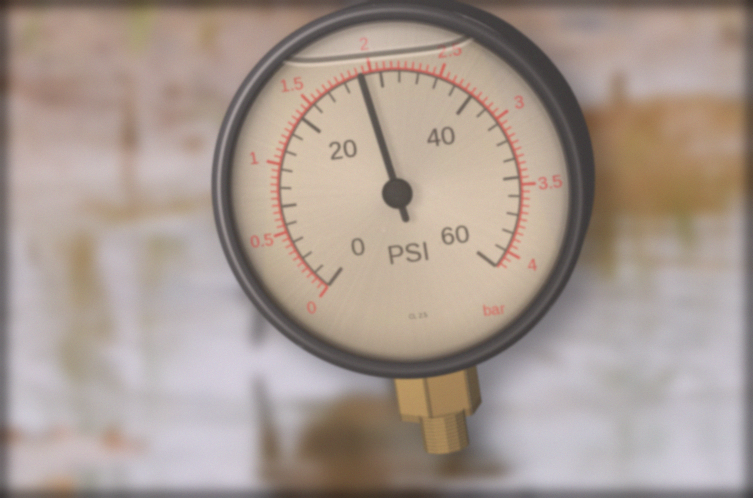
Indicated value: 28 psi
